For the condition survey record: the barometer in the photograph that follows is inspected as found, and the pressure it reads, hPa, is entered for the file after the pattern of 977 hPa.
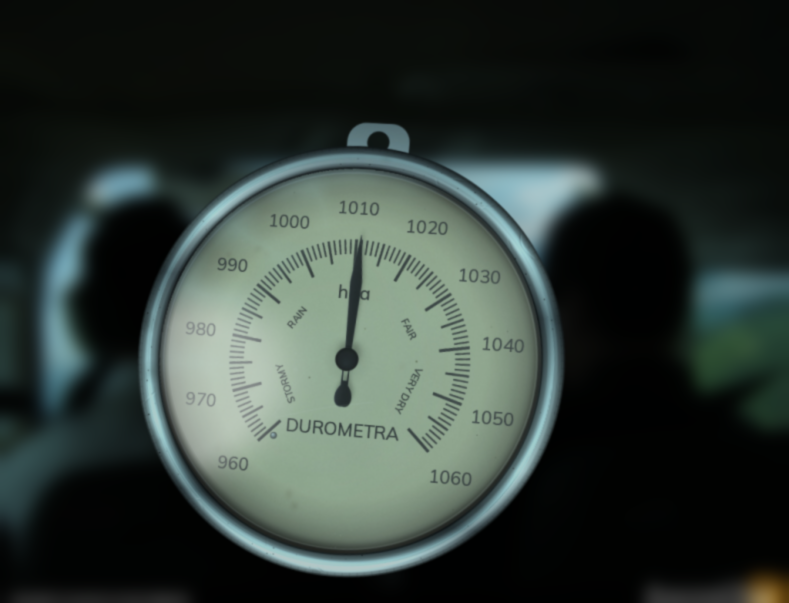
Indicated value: 1011 hPa
